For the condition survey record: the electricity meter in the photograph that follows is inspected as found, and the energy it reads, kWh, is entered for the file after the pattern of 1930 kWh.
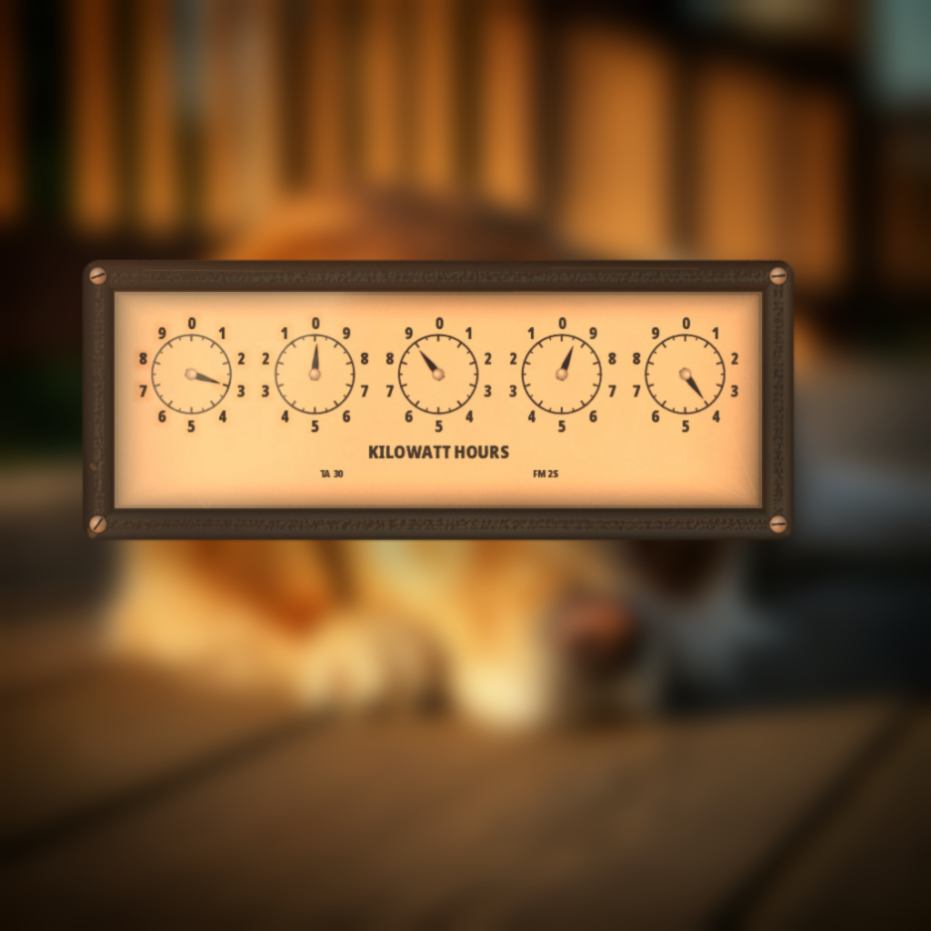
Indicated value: 29894 kWh
